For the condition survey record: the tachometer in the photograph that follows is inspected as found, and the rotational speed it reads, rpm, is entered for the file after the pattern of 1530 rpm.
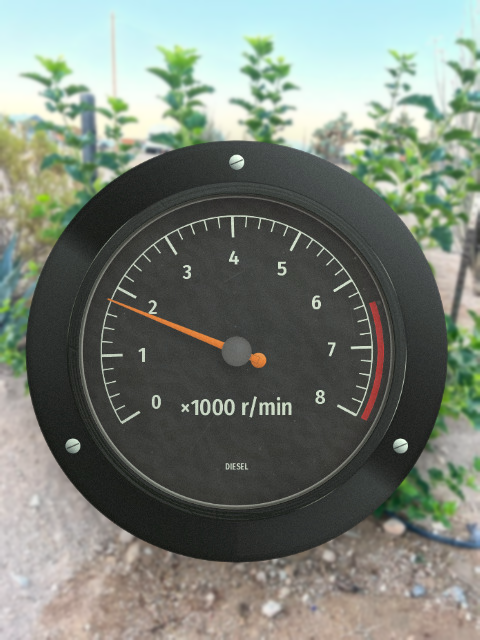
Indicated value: 1800 rpm
